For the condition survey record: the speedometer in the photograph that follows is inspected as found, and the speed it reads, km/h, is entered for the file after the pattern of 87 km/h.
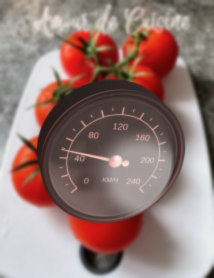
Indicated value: 50 km/h
